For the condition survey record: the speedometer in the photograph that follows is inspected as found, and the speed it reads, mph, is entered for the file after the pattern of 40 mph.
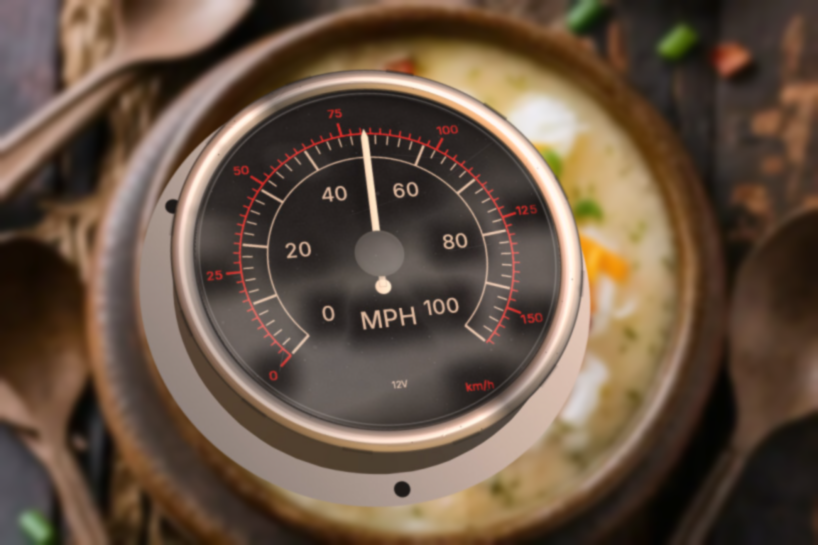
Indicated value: 50 mph
